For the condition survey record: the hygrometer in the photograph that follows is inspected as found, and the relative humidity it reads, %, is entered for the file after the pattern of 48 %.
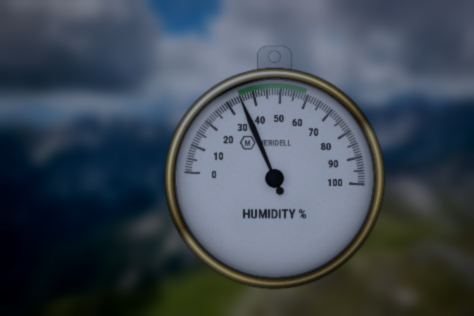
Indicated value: 35 %
